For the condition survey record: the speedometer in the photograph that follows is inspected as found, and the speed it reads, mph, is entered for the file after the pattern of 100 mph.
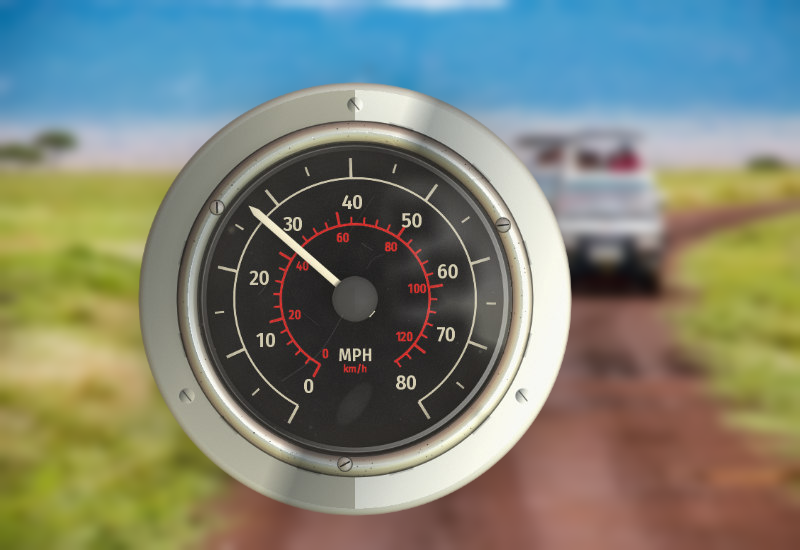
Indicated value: 27.5 mph
